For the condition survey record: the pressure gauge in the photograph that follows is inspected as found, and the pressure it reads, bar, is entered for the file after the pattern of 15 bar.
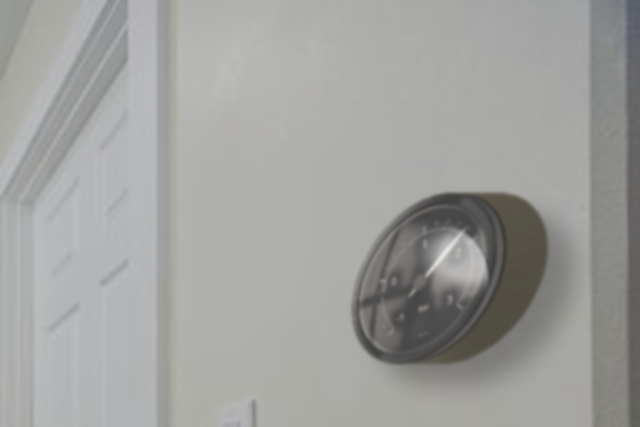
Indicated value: 1.8 bar
